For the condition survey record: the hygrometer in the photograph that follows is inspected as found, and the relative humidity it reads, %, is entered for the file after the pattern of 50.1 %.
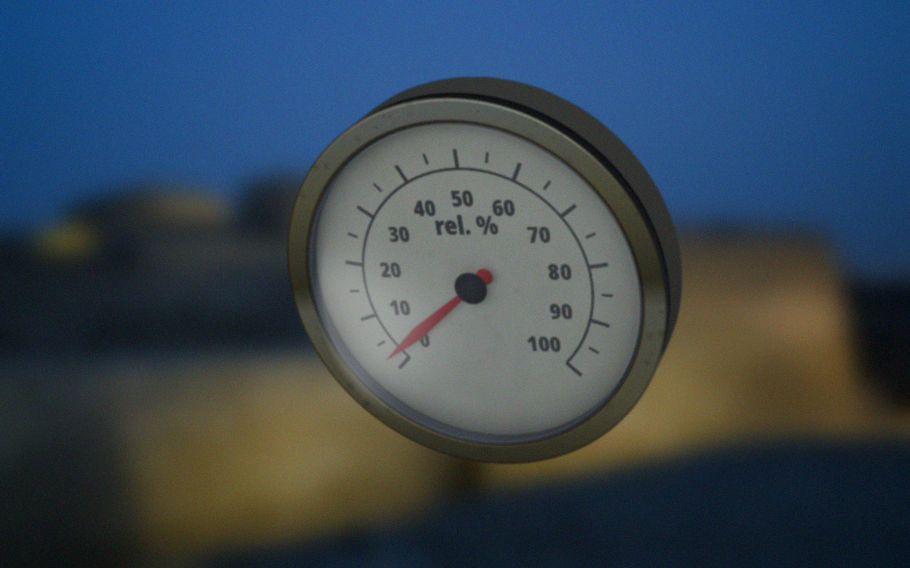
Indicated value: 2.5 %
